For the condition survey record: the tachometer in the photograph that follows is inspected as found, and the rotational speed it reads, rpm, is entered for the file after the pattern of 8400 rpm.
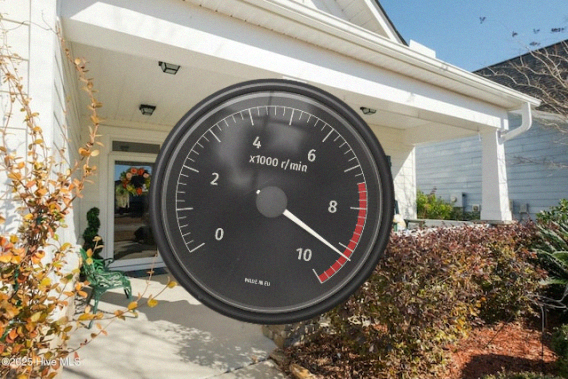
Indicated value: 9200 rpm
